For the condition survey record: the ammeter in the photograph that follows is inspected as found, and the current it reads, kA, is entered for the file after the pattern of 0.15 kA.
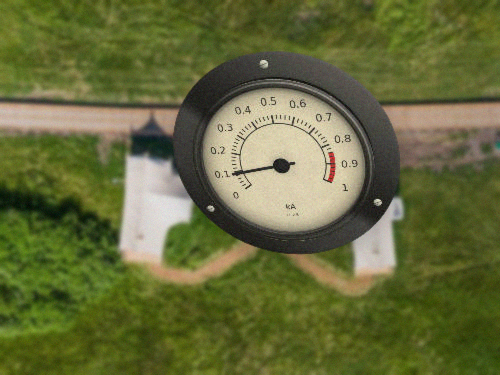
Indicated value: 0.1 kA
